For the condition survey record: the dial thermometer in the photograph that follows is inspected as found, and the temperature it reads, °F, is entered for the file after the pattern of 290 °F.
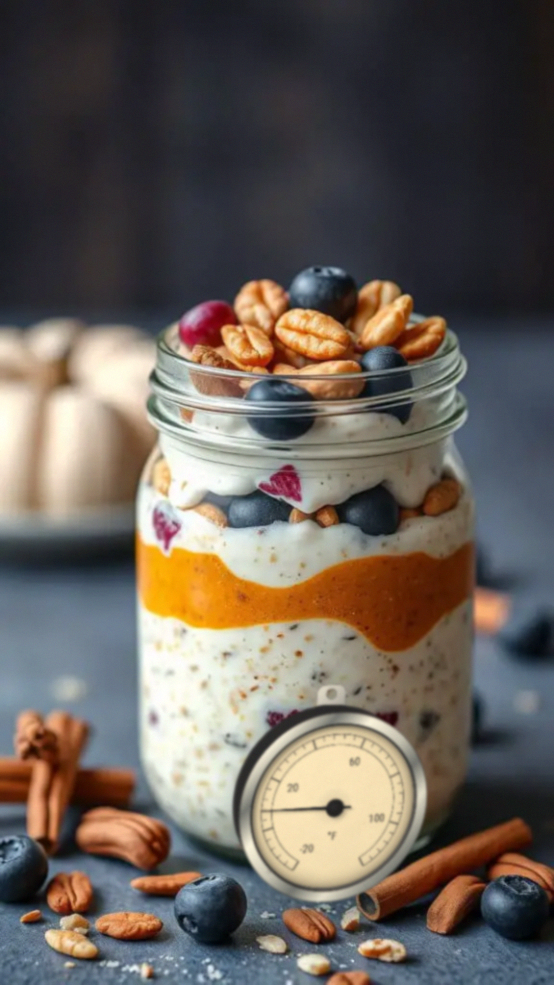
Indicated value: 8 °F
